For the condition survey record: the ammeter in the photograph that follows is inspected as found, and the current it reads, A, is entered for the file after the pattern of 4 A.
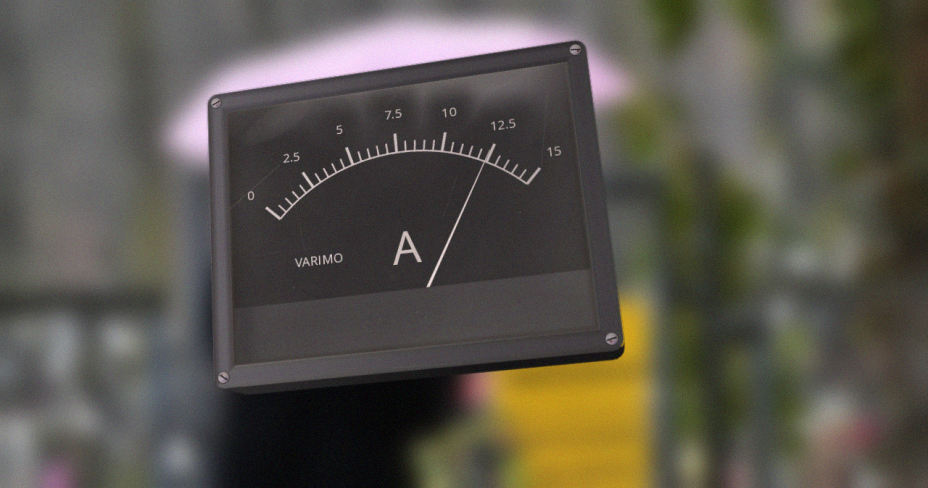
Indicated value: 12.5 A
